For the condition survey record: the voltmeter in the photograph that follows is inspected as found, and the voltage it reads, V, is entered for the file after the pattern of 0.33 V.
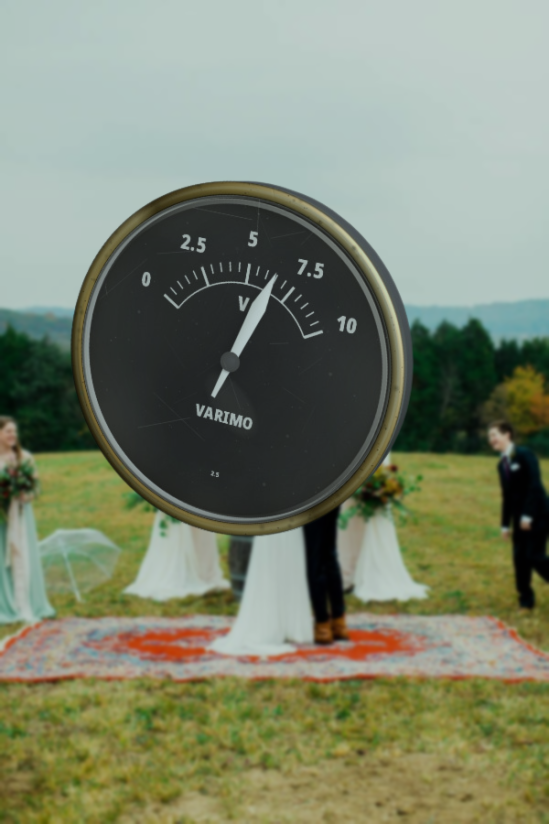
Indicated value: 6.5 V
